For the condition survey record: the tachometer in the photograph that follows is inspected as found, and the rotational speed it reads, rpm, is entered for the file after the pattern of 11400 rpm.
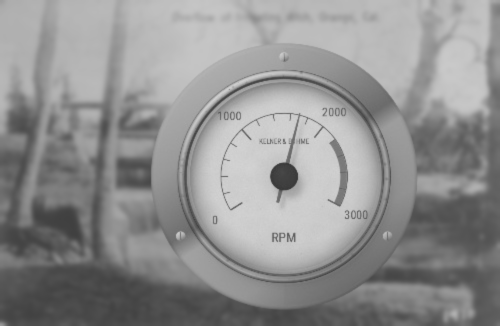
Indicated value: 1700 rpm
